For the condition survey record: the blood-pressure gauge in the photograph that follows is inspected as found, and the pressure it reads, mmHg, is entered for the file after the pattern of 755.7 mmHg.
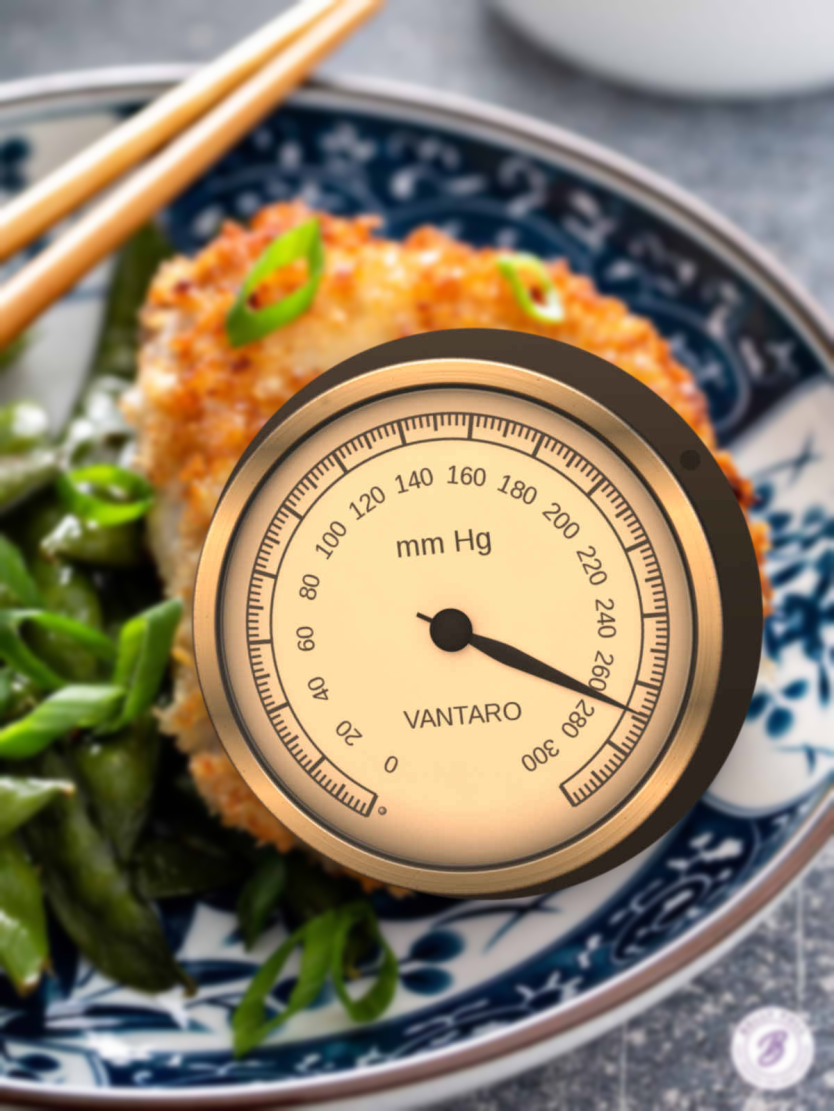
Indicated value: 268 mmHg
